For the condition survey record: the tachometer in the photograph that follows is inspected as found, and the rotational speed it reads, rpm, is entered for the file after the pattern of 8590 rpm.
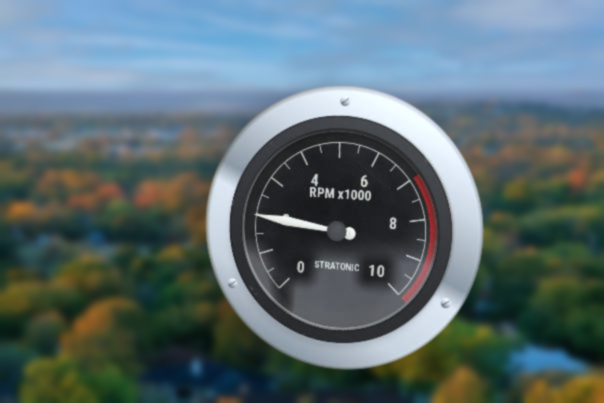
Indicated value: 2000 rpm
